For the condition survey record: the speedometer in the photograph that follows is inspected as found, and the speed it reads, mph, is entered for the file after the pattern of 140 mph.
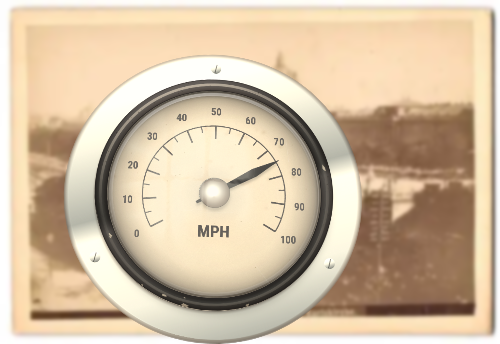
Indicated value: 75 mph
